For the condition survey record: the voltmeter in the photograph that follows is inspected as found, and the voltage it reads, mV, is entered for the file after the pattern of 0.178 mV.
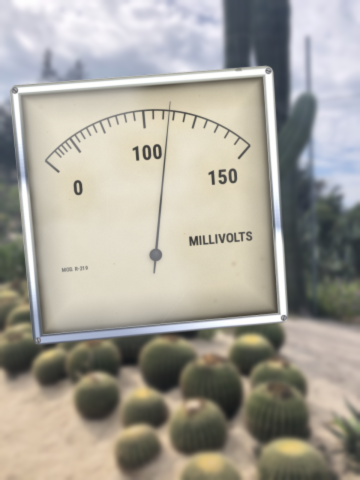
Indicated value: 112.5 mV
